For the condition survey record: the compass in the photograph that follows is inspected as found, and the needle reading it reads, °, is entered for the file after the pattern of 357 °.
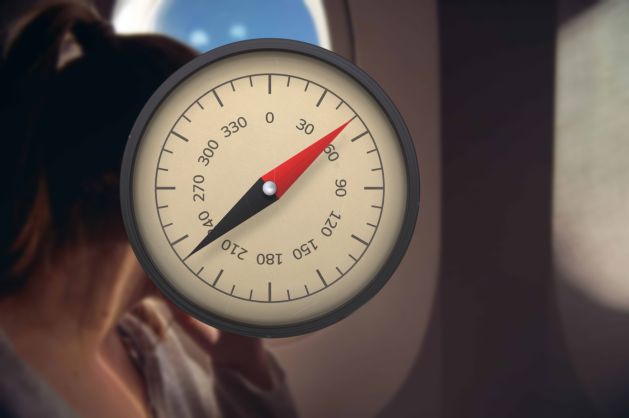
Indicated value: 50 °
